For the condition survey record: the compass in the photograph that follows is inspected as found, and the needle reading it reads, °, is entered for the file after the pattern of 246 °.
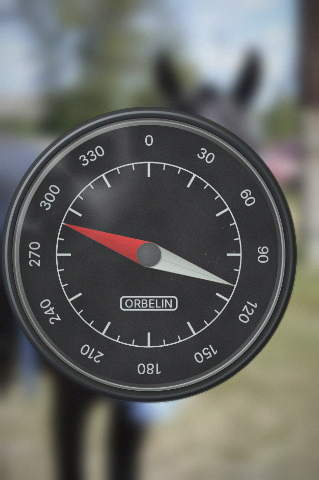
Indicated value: 290 °
